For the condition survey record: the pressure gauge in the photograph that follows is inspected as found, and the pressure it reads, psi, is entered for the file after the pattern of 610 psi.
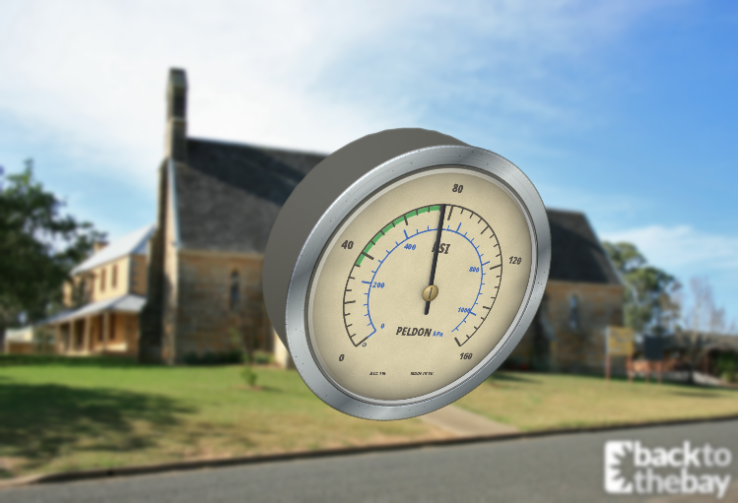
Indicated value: 75 psi
